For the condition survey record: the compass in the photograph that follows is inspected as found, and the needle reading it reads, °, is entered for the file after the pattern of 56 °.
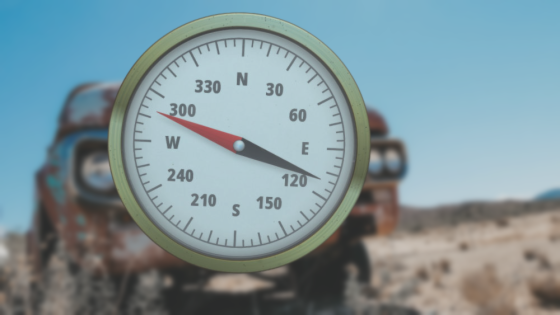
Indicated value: 290 °
